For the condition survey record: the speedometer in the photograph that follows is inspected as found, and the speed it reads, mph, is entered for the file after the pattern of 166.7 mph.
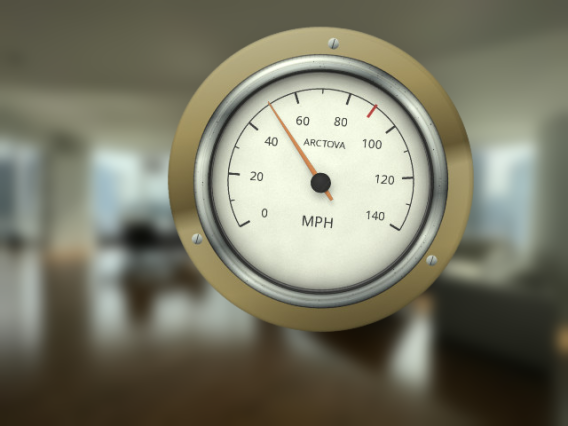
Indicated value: 50 mph
